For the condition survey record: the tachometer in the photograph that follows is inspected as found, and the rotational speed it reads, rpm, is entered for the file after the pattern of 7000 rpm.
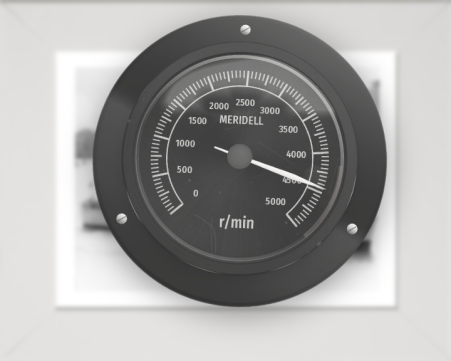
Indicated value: 4450 rpm
